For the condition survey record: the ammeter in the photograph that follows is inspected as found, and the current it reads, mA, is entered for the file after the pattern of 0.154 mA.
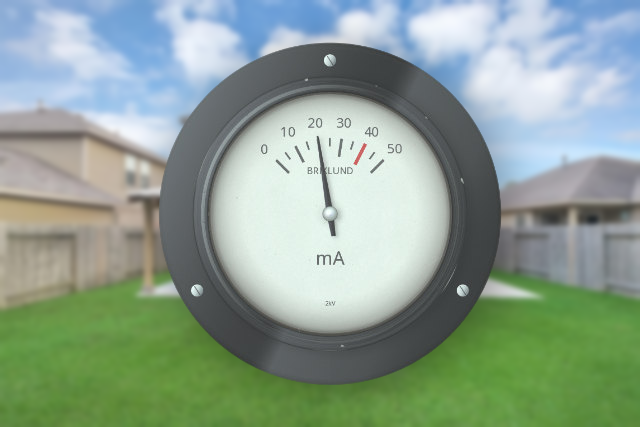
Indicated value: 20 mA
